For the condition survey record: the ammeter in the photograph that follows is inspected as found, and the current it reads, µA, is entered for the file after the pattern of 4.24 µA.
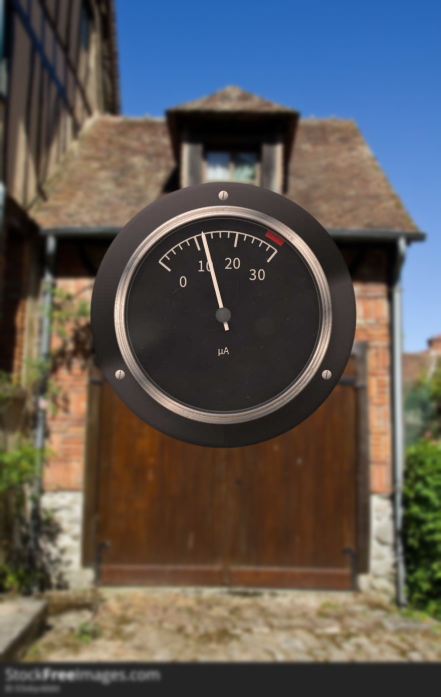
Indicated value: 12 µA
